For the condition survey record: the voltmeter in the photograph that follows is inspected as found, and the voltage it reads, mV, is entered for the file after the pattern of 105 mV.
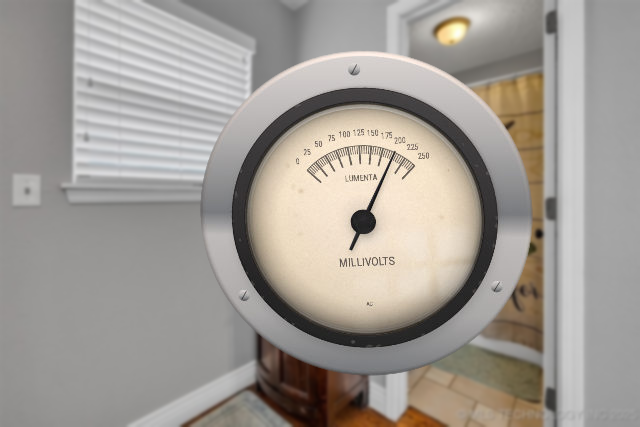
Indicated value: 200 mV
